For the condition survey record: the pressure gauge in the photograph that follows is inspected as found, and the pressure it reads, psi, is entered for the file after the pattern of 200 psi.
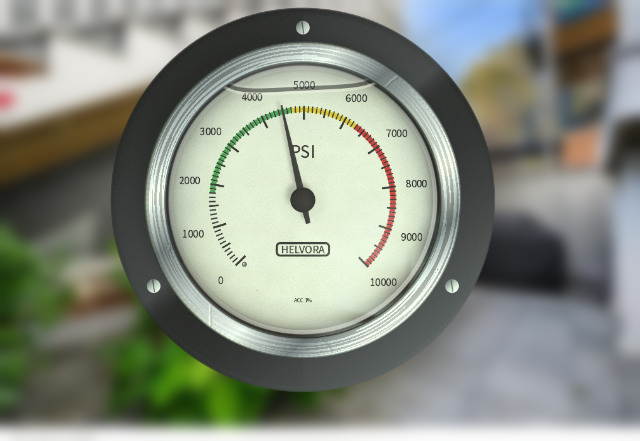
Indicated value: 4500 psi
